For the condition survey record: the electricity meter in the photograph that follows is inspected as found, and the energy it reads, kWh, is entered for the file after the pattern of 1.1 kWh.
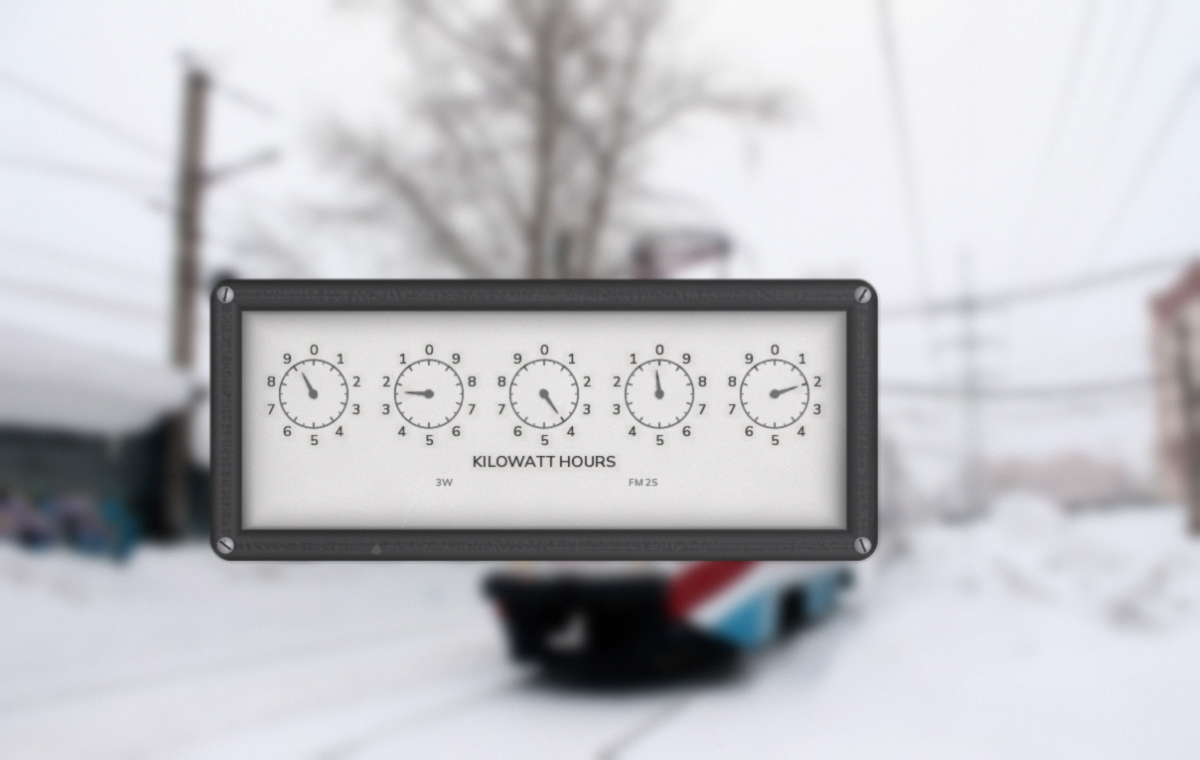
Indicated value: 92402 kWh
